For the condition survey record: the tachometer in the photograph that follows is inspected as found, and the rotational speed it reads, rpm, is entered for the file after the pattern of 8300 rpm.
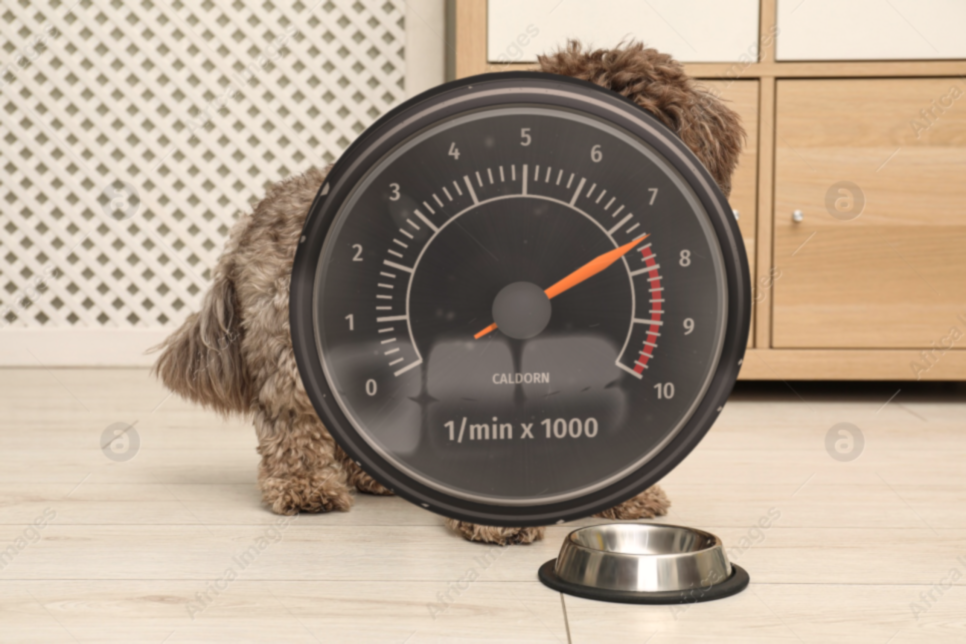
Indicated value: 7400 rpm
